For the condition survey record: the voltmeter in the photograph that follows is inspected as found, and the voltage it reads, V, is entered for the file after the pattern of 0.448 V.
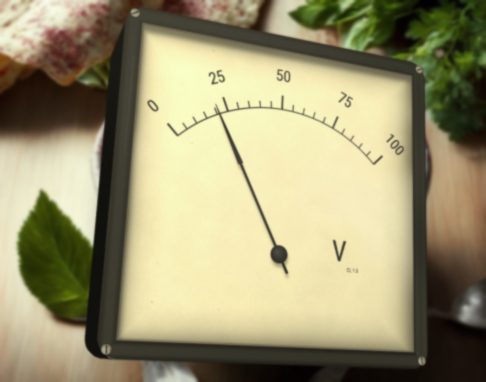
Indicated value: 20 V
